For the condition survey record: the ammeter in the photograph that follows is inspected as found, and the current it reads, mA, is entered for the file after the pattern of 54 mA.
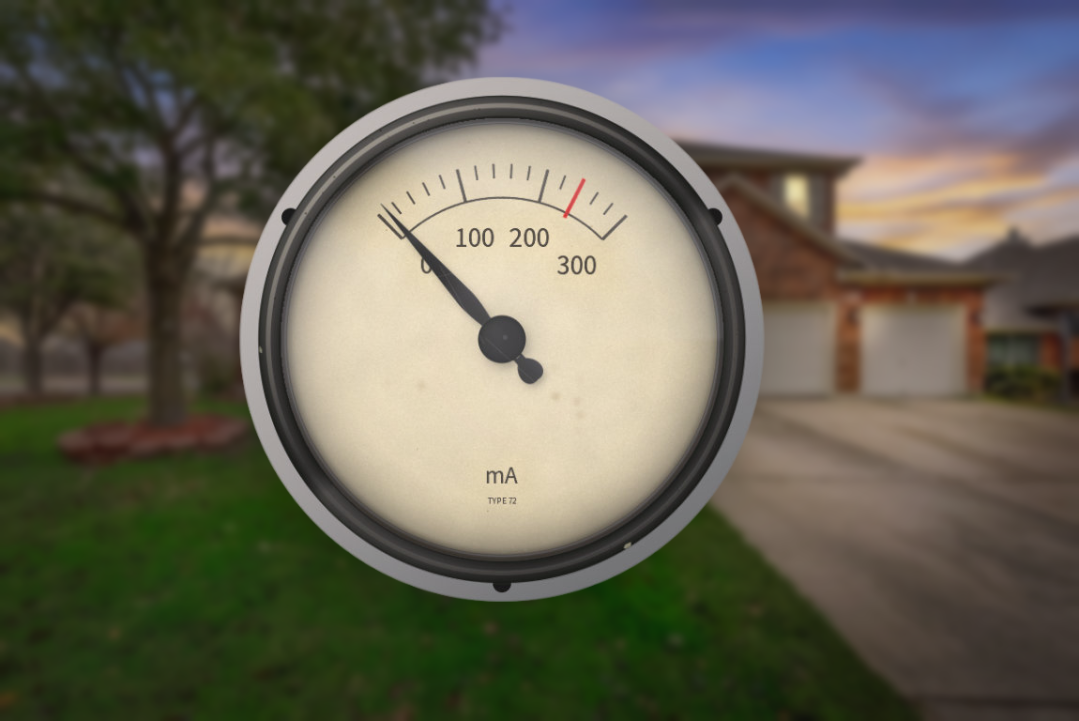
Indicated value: 10 mA
